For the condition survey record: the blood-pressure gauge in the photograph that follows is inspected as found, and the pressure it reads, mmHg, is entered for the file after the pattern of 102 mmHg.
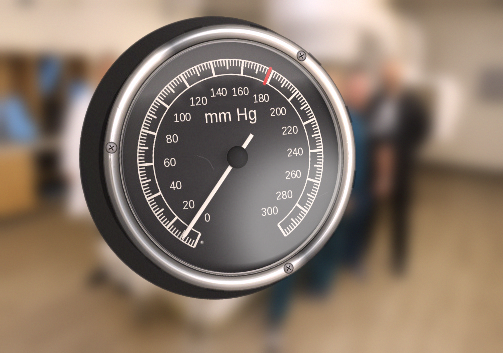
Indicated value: 10 mmHg
